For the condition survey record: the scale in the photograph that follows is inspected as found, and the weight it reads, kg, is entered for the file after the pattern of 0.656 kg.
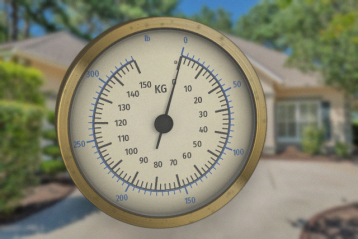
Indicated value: 0 kg
